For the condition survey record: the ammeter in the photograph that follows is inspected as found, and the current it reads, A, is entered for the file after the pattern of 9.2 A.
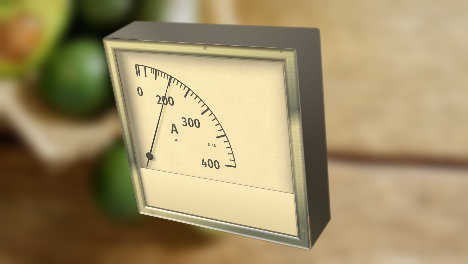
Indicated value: 200 A
